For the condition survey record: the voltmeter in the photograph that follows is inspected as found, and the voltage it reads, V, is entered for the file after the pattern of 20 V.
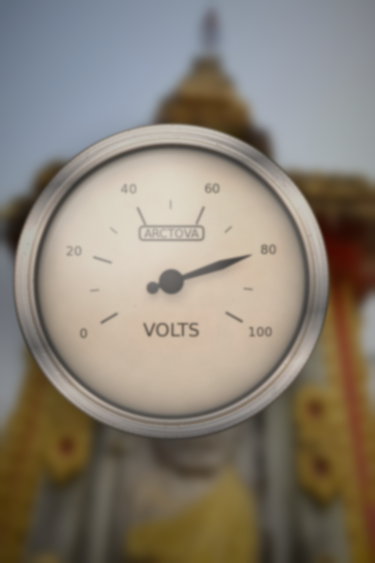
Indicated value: 80 V
